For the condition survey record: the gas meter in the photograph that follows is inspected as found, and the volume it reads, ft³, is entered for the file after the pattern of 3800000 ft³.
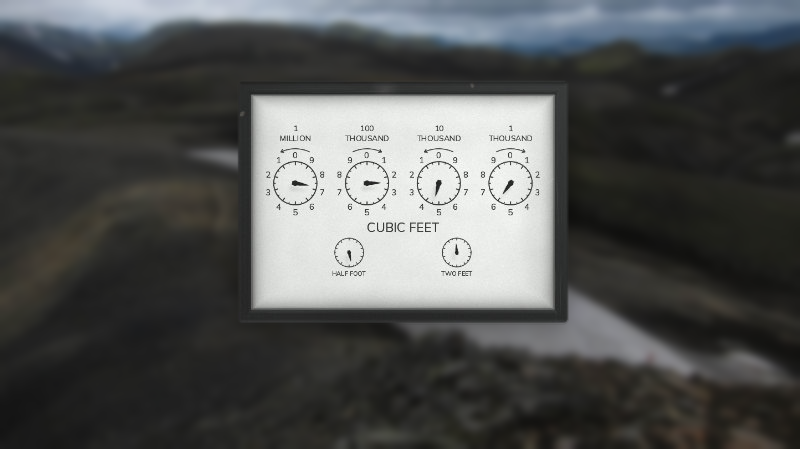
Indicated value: 724600 ft³
